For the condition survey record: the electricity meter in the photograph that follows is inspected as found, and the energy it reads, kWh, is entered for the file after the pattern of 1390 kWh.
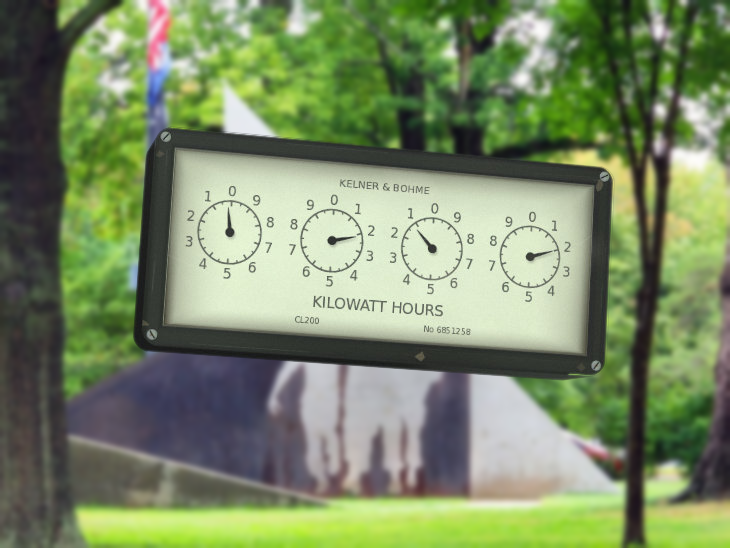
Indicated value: 212 kWh
